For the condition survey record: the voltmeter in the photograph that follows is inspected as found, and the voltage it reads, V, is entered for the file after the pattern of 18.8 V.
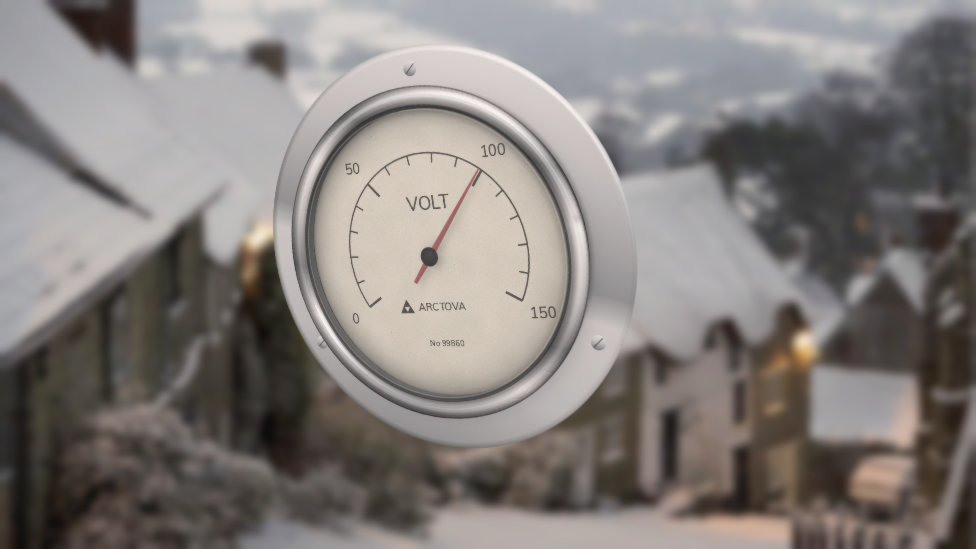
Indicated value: 100 V
